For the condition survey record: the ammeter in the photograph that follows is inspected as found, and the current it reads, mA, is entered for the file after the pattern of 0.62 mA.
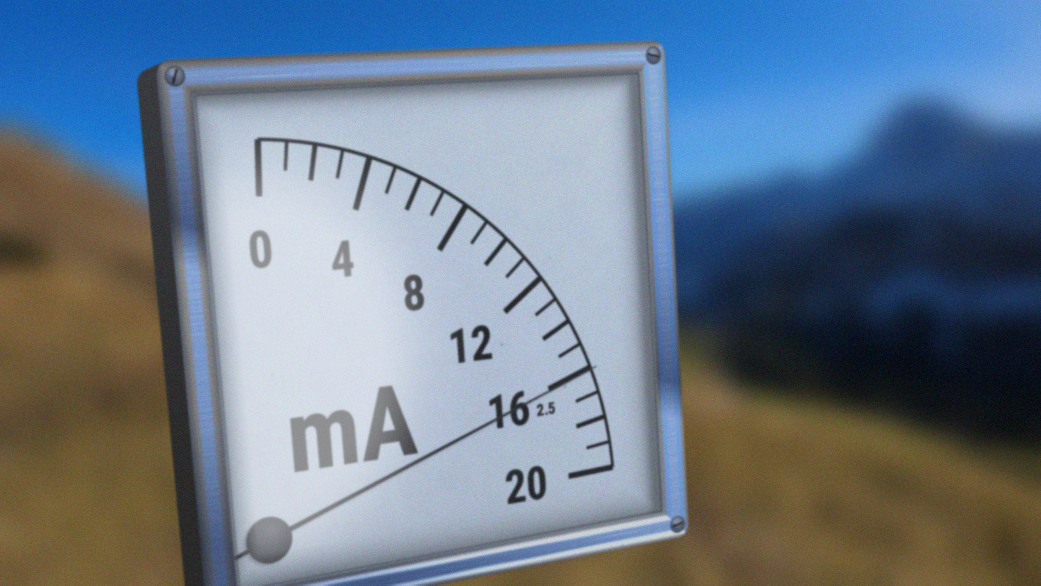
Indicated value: 16 mA
